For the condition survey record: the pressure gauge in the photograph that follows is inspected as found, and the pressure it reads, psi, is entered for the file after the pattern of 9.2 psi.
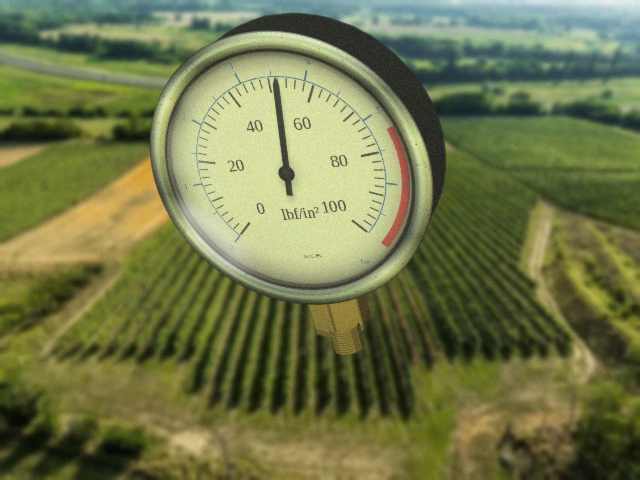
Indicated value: 52 psi
